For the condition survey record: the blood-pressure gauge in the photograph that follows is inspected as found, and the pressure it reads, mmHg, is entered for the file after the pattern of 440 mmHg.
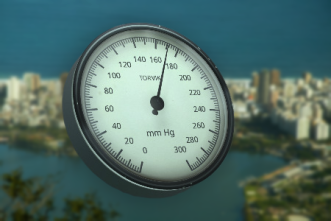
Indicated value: 170 mmHg
